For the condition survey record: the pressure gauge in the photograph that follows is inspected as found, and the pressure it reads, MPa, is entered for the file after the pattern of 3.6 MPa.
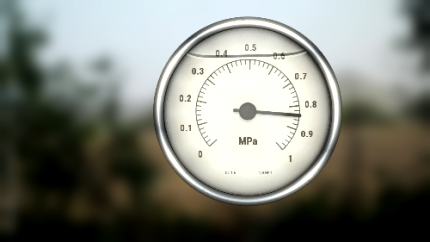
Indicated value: 0.84 MPa
